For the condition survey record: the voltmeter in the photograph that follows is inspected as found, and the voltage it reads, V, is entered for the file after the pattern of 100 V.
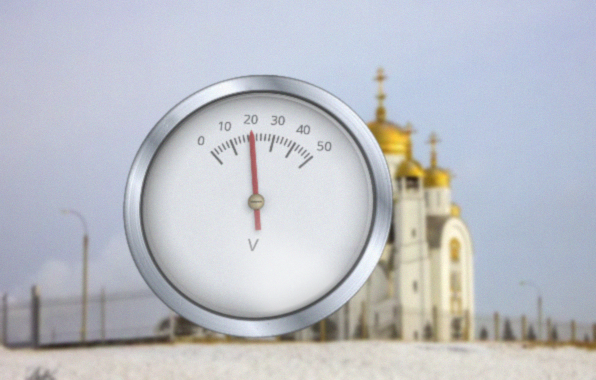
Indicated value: 20 V
